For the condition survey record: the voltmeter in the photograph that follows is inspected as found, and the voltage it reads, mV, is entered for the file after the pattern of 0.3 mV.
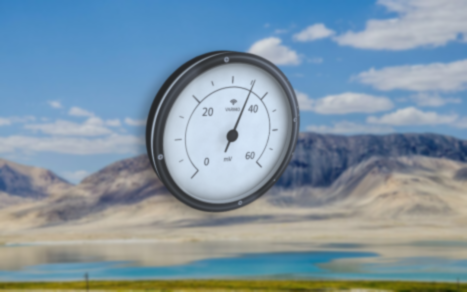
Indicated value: 35 mV
